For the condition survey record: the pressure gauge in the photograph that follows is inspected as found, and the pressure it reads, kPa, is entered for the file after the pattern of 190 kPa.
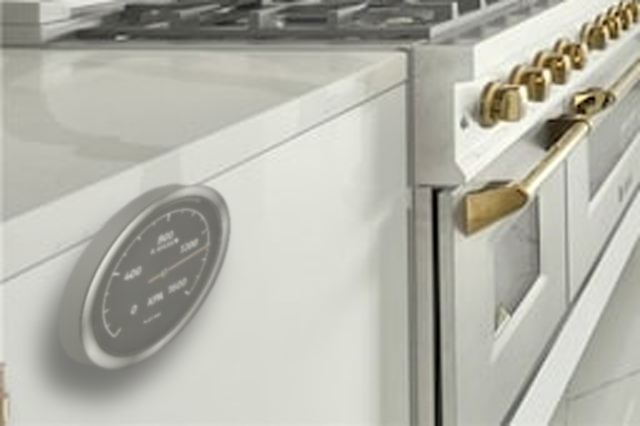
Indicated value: 1300 kPa
